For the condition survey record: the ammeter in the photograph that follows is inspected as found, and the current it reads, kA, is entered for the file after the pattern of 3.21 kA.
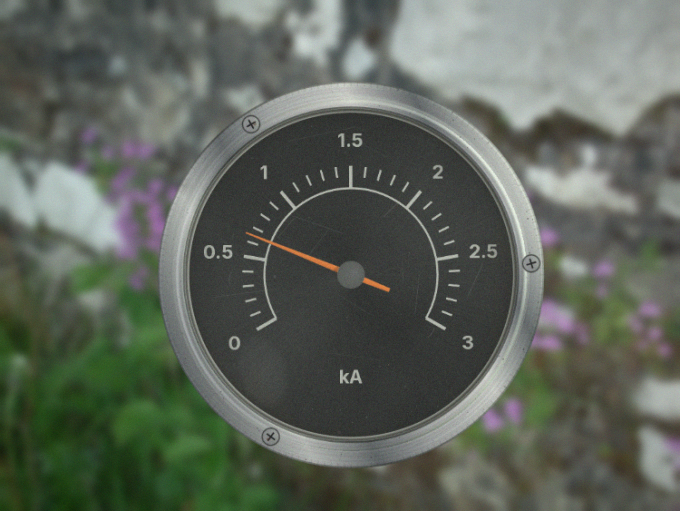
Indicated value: 0.65 kA
